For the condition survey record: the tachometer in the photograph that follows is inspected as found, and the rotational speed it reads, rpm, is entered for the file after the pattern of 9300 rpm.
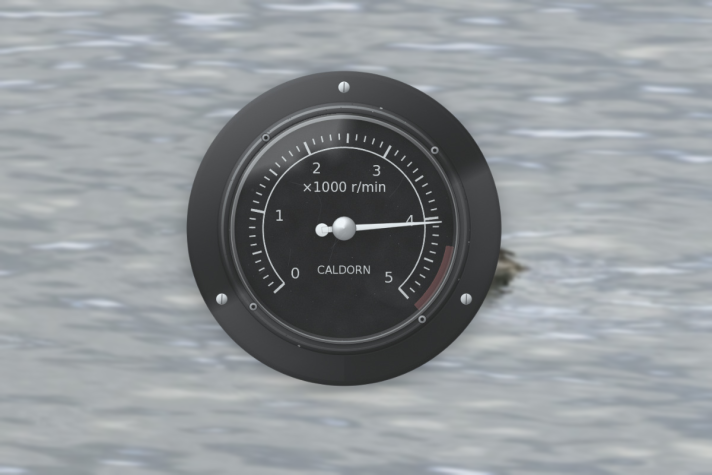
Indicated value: 4050 rpm
